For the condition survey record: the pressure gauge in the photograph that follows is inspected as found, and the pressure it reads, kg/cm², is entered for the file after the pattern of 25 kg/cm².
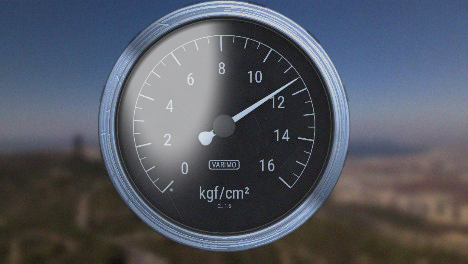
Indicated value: 11.5 kg/cm²
